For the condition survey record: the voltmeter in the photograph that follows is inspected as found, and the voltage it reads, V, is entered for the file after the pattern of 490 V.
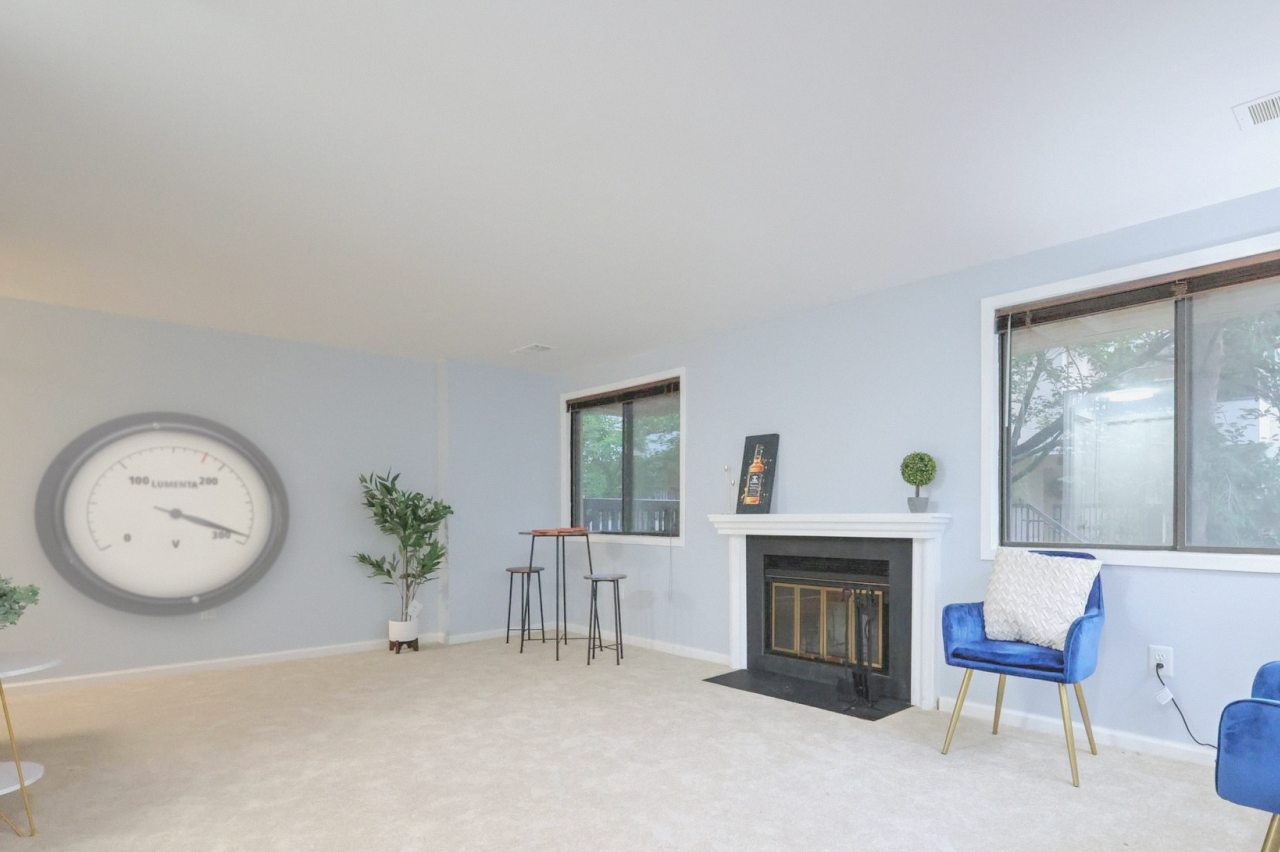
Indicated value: 290 V
